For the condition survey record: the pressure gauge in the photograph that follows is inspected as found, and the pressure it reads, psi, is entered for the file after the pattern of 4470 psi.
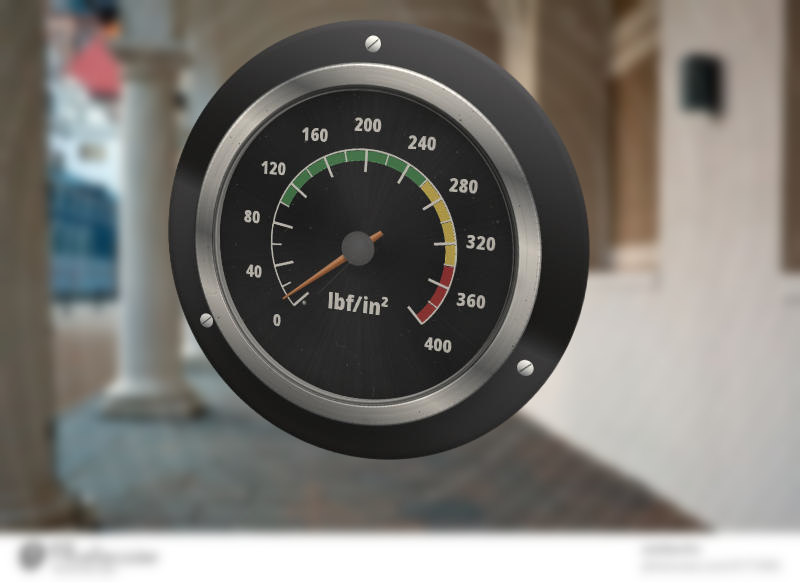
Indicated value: 10 psi
